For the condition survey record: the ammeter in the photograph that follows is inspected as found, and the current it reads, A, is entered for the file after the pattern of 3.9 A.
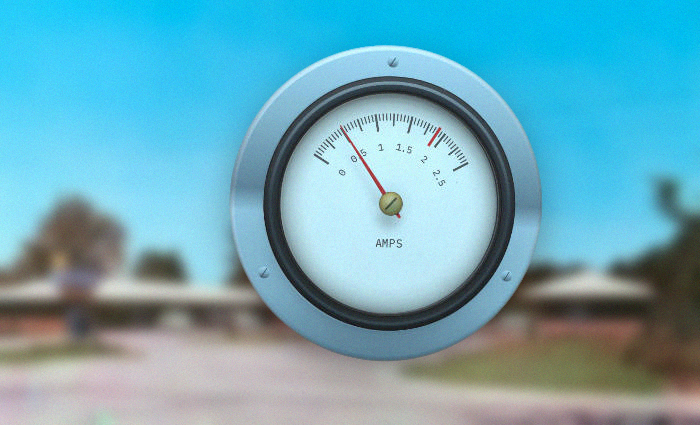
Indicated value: 0.5 A
